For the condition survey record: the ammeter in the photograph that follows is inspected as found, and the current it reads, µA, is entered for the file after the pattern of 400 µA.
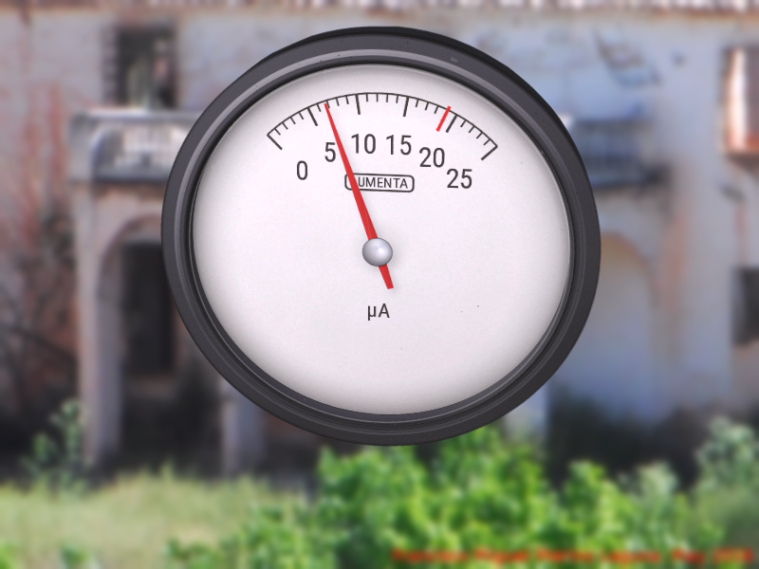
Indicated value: 7 µA
